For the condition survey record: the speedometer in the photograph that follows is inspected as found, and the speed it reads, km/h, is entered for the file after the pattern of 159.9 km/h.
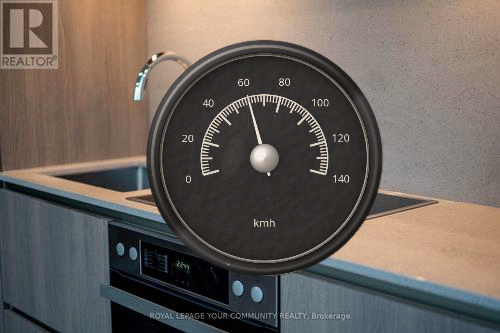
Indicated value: 60 km/h
